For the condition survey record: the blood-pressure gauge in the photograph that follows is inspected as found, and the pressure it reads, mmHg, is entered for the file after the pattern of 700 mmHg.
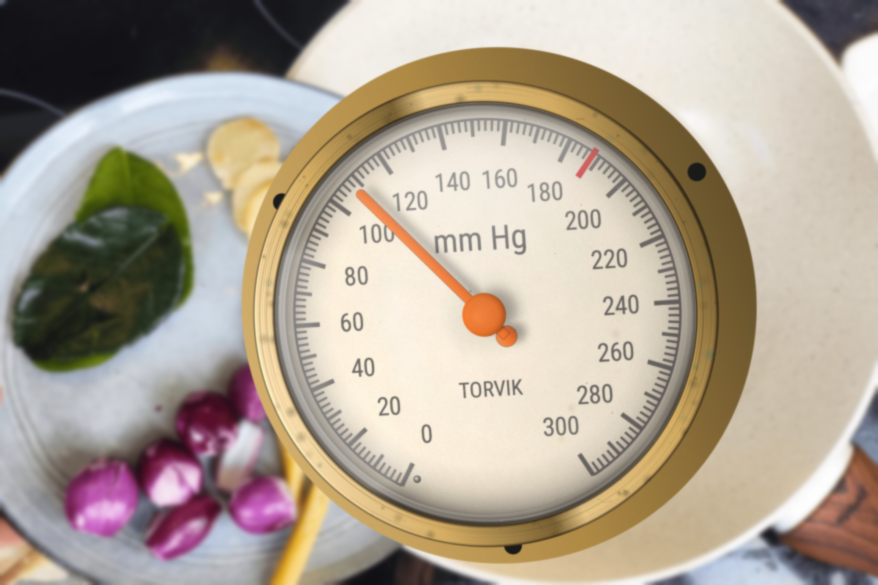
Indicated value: 108 mmHg
